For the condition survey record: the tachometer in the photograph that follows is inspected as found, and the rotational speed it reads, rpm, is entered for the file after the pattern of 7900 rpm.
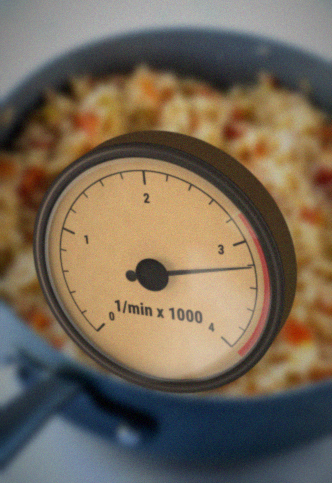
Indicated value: 3200 rpm
